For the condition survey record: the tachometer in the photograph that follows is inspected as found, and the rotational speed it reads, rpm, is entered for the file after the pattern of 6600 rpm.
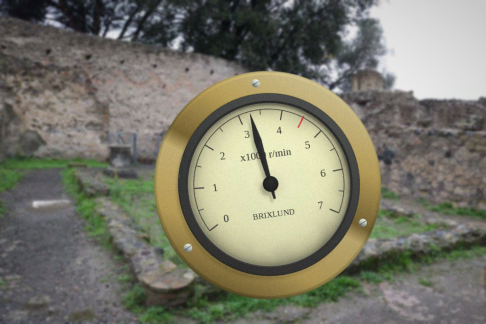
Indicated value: 3250 rpm
